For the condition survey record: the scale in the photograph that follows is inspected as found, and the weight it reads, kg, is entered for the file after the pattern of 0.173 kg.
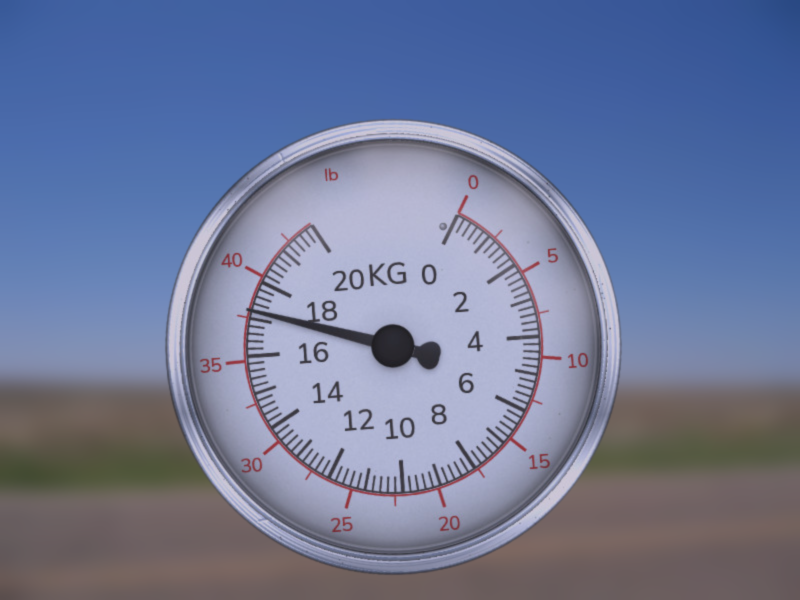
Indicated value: 17.2 kg
